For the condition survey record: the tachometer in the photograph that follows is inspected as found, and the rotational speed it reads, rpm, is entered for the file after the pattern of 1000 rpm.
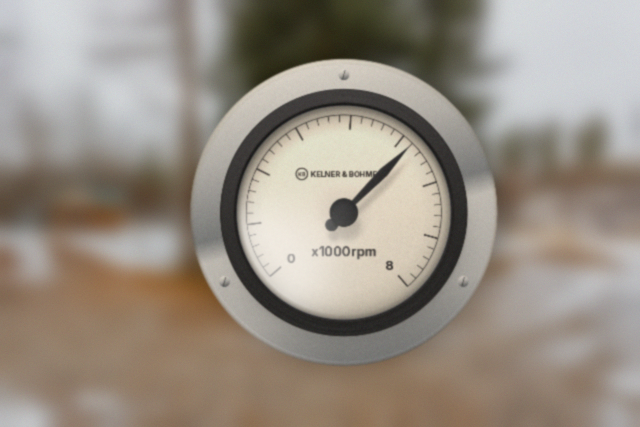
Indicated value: 5200 rpm
